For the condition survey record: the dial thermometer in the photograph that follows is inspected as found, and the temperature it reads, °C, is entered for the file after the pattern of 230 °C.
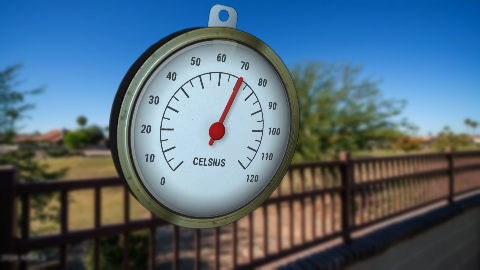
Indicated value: 70 °C
